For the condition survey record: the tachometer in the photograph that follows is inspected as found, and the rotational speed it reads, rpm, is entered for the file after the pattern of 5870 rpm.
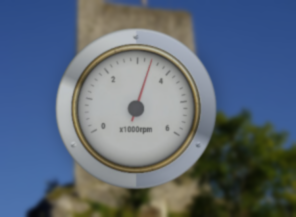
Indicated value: 3400 rpm
